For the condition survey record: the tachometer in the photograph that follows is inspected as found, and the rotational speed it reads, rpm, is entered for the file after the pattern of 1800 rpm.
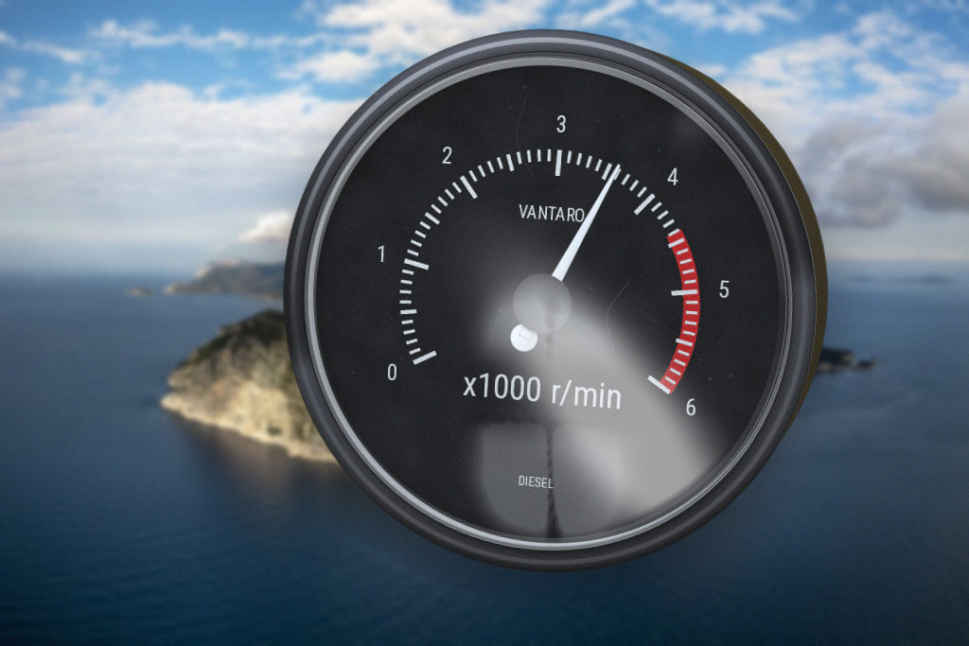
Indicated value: 3600 rpm
